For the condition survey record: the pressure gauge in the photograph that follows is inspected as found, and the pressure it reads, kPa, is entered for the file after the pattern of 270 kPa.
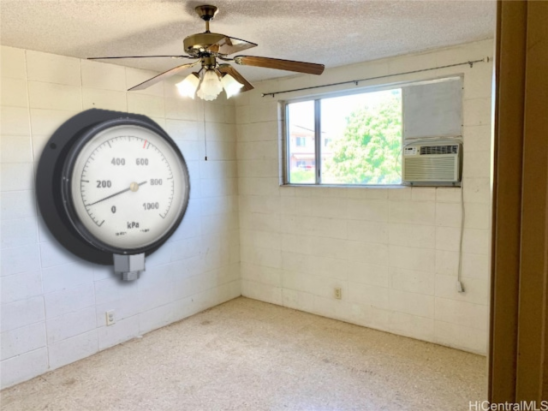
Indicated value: 100 kPa
